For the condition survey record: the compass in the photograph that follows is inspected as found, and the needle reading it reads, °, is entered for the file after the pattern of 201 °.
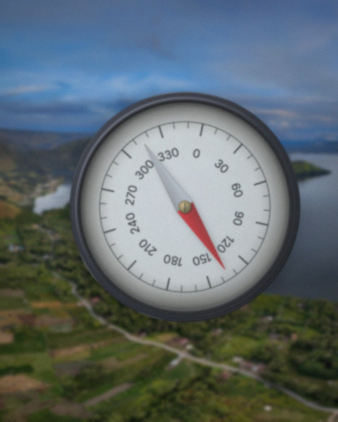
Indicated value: 135 °
